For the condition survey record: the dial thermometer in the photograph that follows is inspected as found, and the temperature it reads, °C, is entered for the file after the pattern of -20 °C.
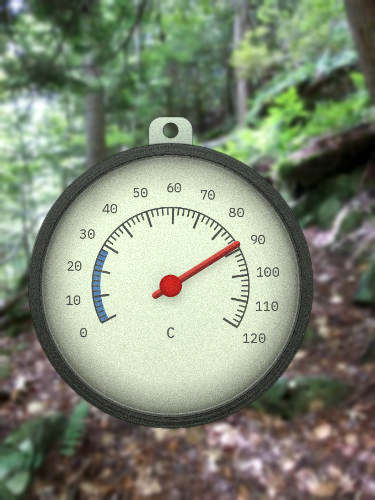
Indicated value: 88 °C
